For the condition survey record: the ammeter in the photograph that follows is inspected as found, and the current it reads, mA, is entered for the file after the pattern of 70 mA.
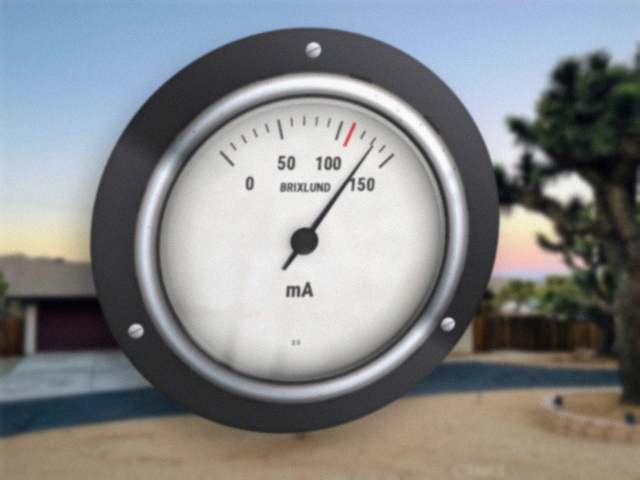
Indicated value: 130 mA
